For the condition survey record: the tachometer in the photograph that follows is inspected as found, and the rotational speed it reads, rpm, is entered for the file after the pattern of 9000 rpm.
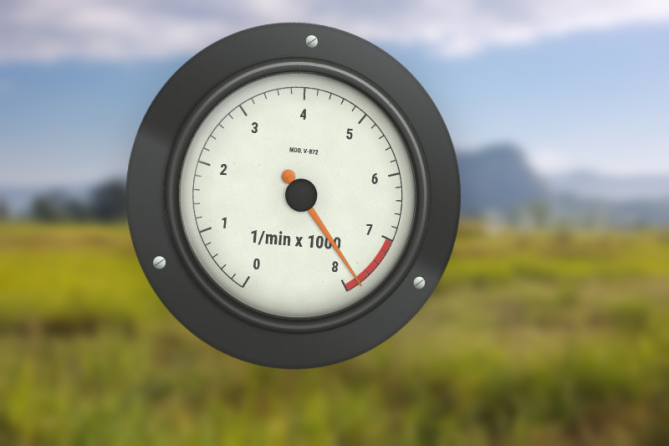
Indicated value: 7800 rpm
